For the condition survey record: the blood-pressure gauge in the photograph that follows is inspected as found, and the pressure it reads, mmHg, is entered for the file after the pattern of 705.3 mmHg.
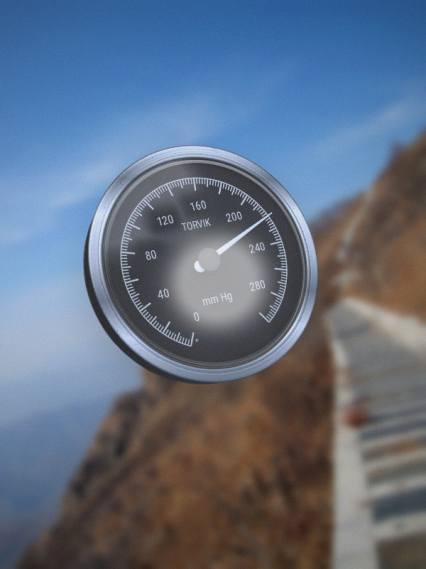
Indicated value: 220 mmHg
